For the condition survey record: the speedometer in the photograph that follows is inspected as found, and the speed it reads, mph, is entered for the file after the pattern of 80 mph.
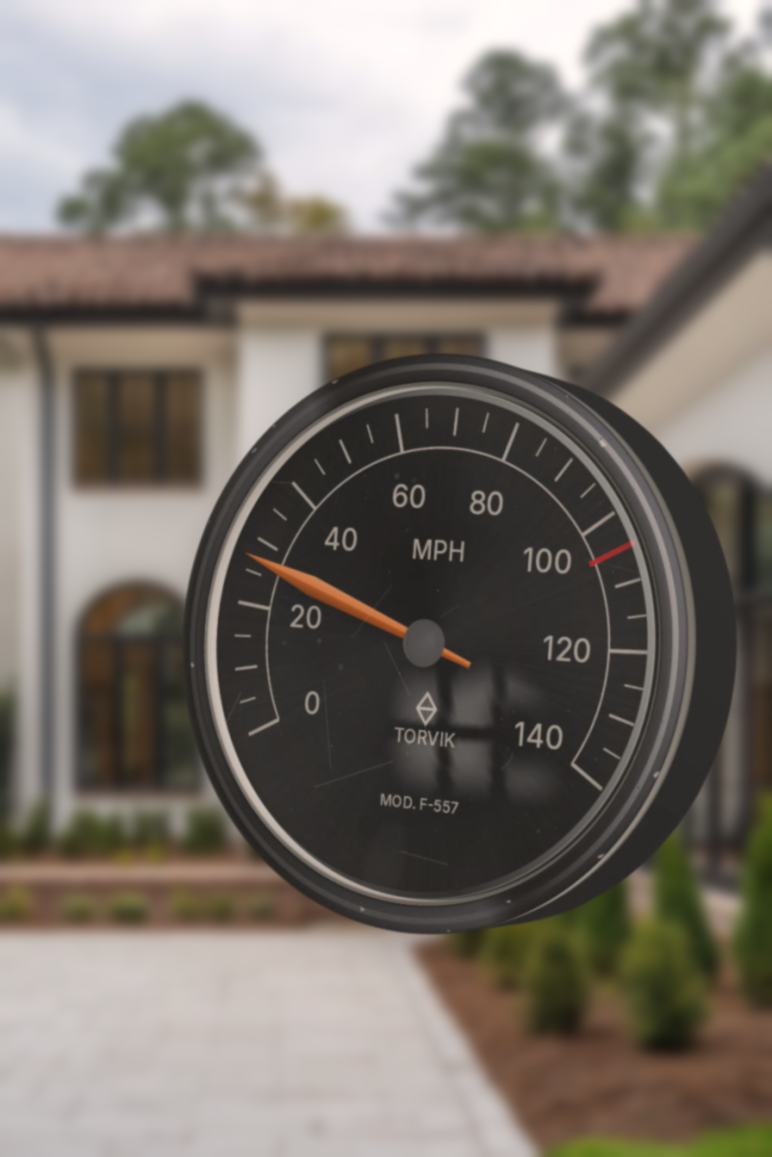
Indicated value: 27.5 mph
